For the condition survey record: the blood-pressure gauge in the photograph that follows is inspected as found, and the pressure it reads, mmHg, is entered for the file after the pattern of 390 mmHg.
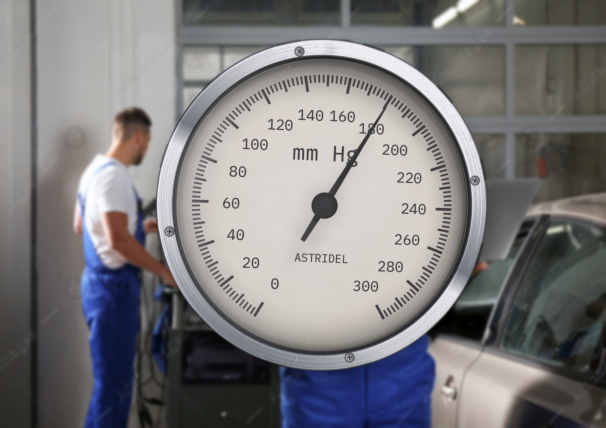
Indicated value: 180 mmHg
